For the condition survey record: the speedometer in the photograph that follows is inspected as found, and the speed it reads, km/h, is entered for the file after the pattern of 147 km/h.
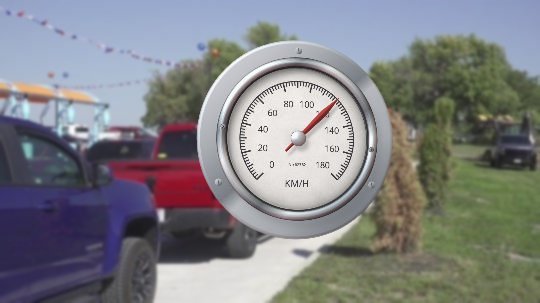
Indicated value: 120 km/h
